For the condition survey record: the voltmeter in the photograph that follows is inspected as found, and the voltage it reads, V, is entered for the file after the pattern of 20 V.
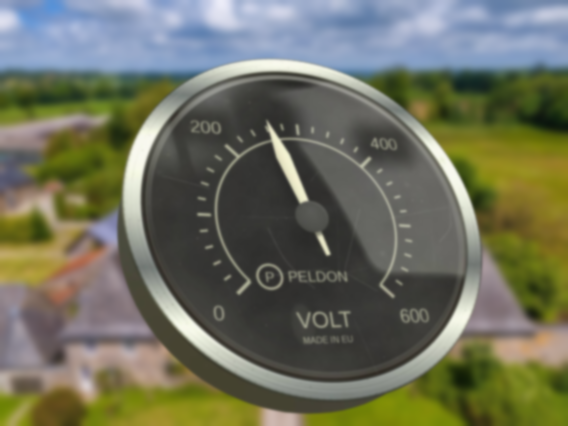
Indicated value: 260 V
